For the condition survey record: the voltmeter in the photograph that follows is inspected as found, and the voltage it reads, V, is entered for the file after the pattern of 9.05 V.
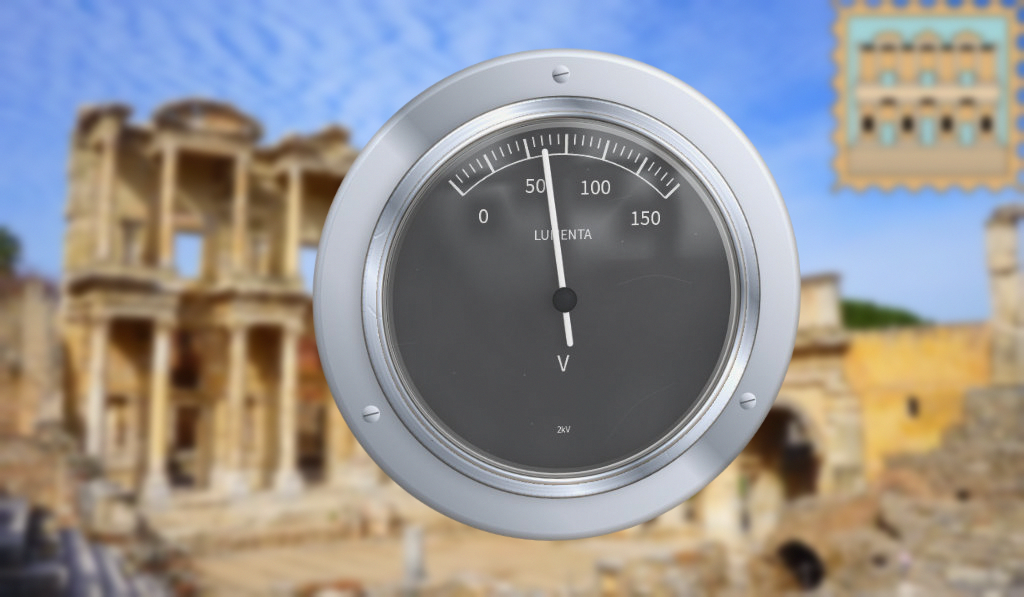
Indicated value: 60 V
